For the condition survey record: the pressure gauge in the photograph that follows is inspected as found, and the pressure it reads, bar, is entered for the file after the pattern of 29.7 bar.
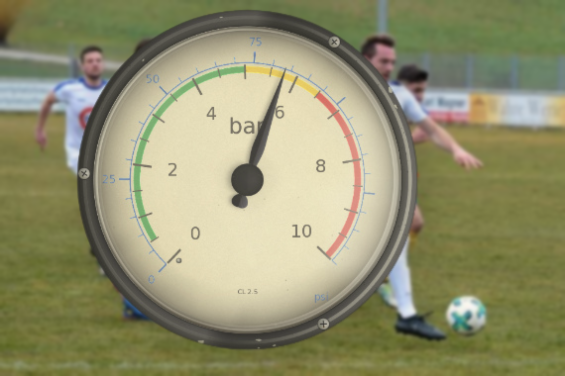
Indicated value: 5.75 bar
